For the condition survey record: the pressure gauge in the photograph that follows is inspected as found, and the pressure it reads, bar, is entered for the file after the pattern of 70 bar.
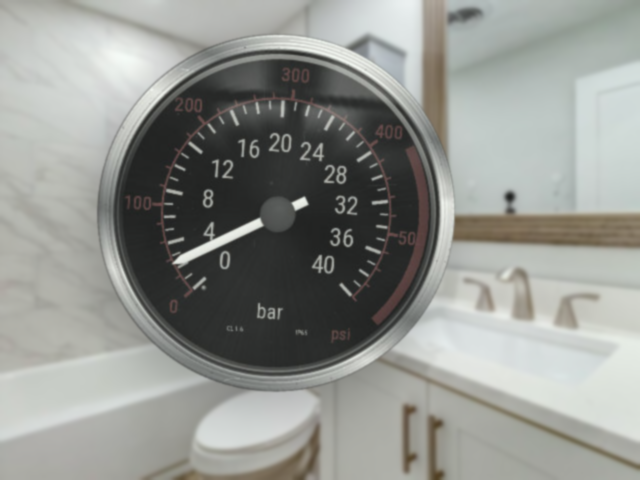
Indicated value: 2.5 bar
